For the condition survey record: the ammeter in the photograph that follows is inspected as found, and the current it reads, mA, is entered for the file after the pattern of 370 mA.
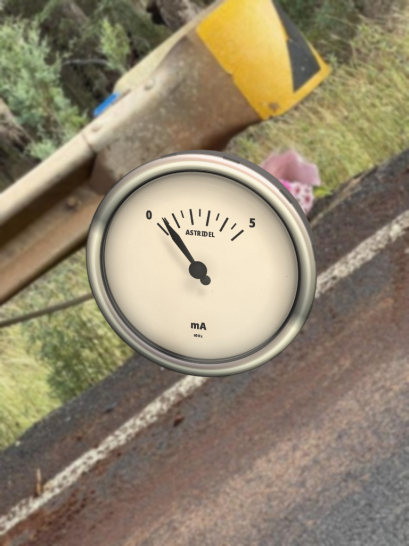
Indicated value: 0.5 mA
